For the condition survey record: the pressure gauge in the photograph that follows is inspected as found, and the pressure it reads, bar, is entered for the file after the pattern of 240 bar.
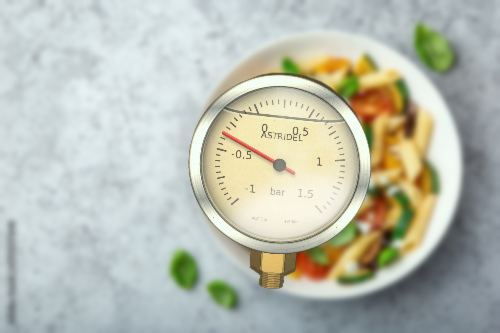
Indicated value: -0.35 bar
